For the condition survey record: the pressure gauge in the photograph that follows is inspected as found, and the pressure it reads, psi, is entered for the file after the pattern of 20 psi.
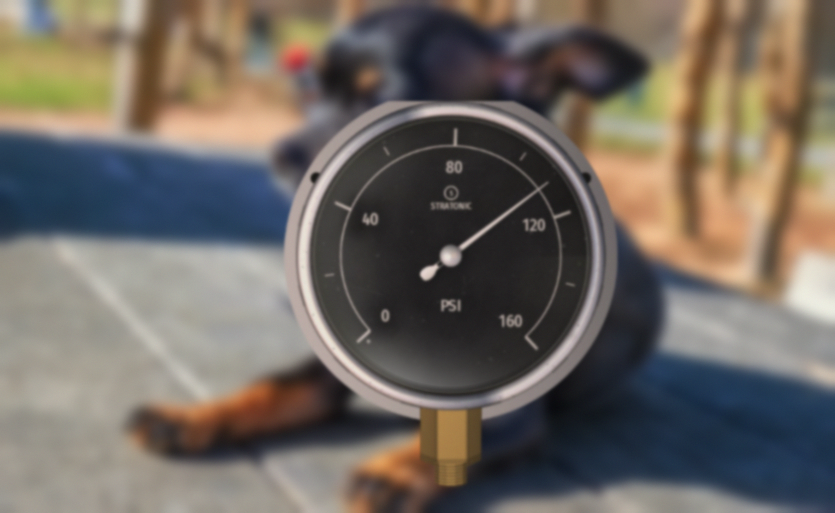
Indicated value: 110 psi
